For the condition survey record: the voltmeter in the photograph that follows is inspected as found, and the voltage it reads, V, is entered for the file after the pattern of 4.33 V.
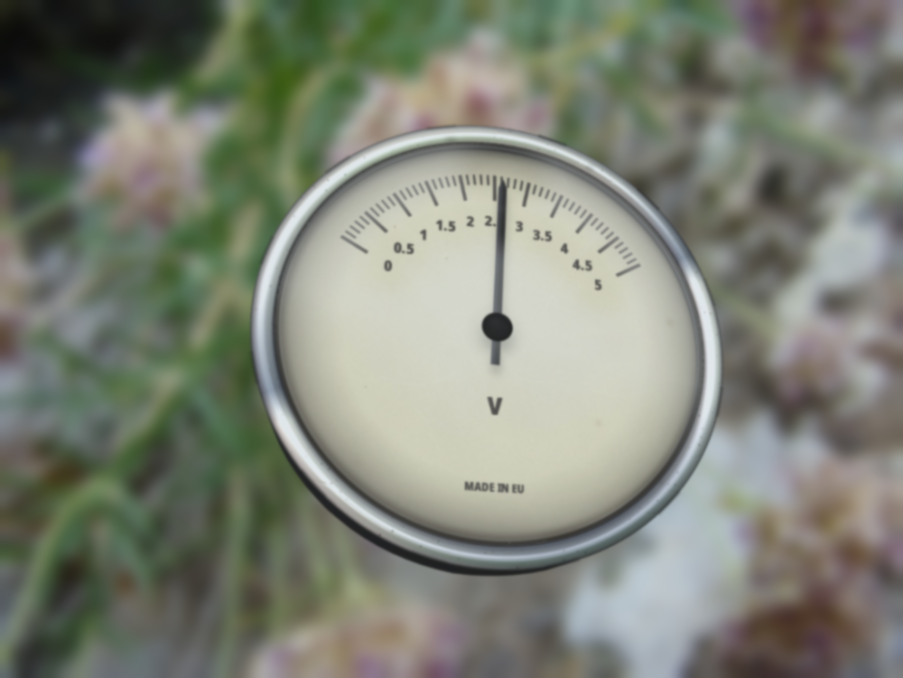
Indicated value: 2.6 V
